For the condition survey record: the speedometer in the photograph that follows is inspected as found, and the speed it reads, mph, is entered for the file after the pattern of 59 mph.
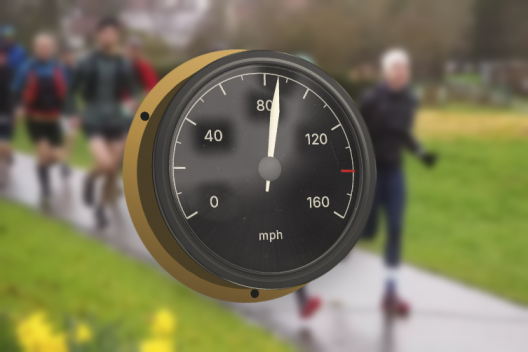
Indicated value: 85 mph
